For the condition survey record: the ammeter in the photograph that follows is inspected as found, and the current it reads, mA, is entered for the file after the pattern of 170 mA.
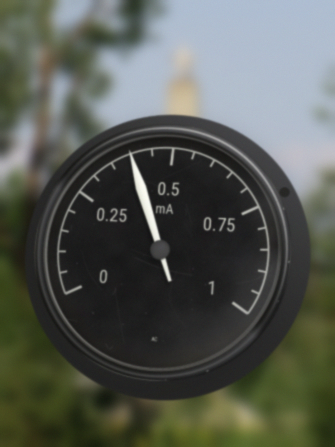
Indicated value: 0.4 mA
